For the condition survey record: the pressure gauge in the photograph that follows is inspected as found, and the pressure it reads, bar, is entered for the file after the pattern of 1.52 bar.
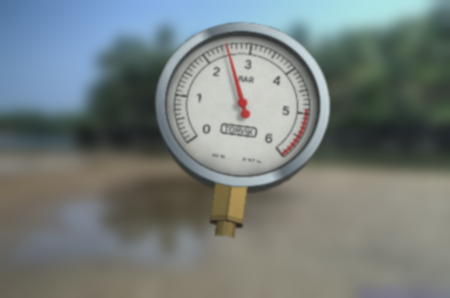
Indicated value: 2.5 bar
